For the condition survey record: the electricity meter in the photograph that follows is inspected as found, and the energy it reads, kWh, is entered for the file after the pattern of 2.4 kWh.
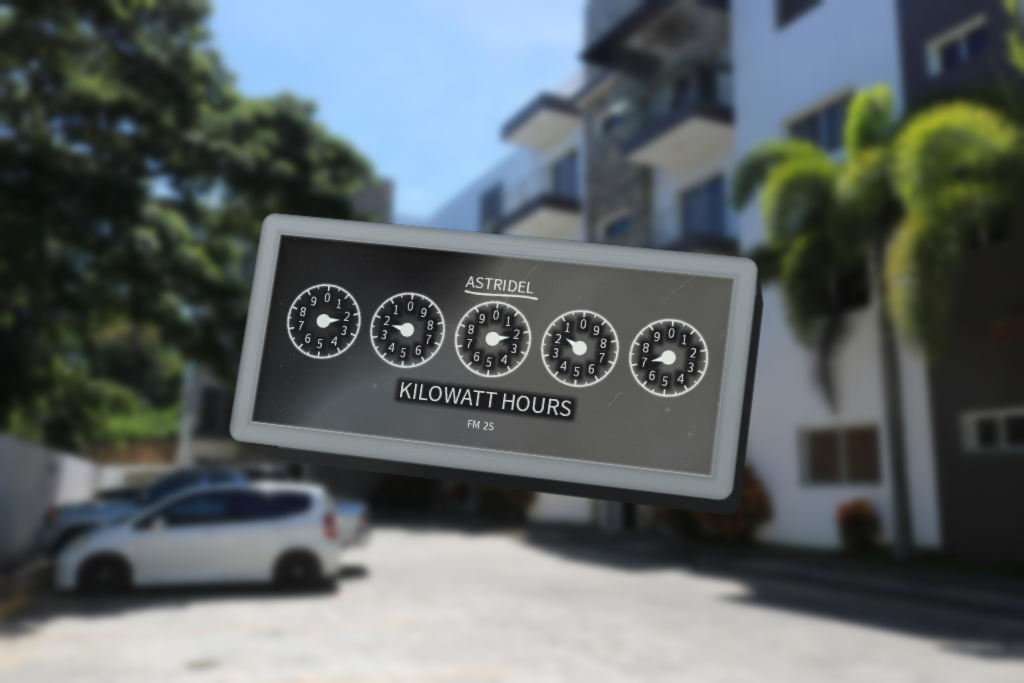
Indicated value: 22217 kWh
